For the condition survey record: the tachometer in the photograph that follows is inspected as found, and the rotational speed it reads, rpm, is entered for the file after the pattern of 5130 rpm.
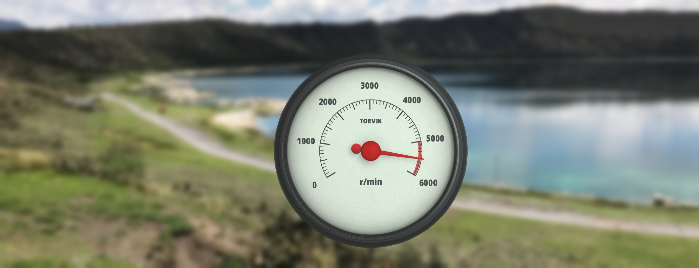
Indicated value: 5500 rpm
